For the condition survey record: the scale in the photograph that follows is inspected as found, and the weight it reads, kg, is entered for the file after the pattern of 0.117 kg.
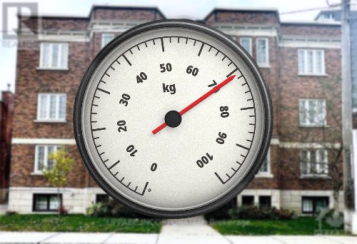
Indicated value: 71 kg
